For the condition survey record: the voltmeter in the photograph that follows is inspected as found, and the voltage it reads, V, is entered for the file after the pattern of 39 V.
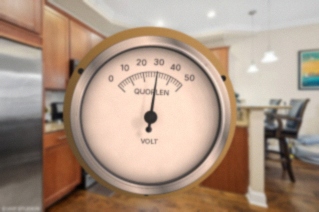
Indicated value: 30 V
